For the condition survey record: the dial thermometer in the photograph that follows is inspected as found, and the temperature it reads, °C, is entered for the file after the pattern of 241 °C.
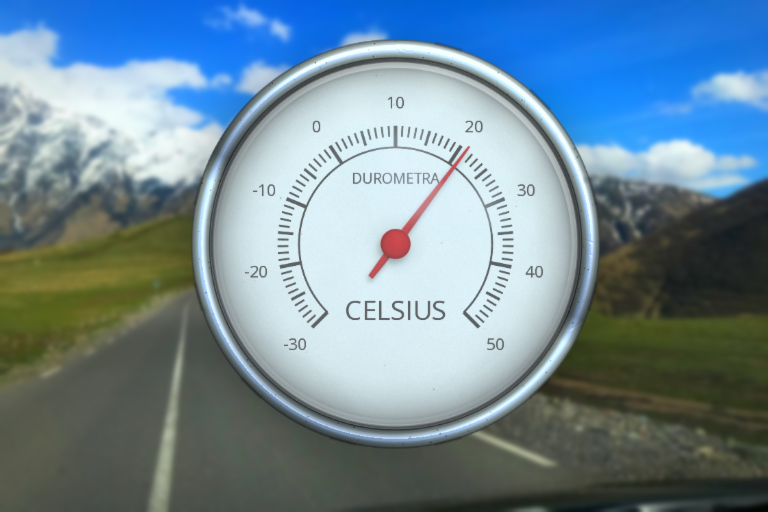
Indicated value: 21 °C
